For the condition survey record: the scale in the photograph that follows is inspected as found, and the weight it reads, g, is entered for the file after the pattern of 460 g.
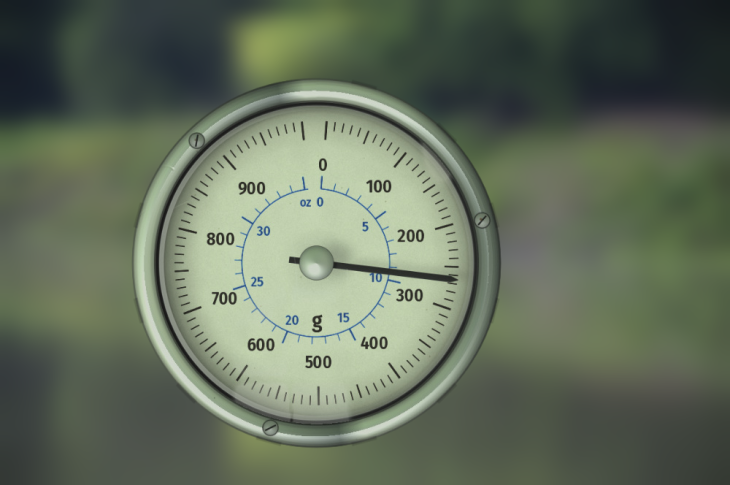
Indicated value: 265 g
